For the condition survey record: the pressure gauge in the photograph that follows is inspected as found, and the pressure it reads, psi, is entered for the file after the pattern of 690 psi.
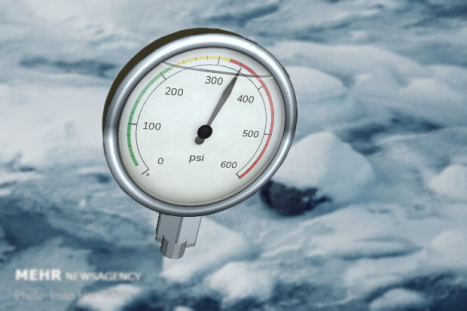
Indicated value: 340 psi
